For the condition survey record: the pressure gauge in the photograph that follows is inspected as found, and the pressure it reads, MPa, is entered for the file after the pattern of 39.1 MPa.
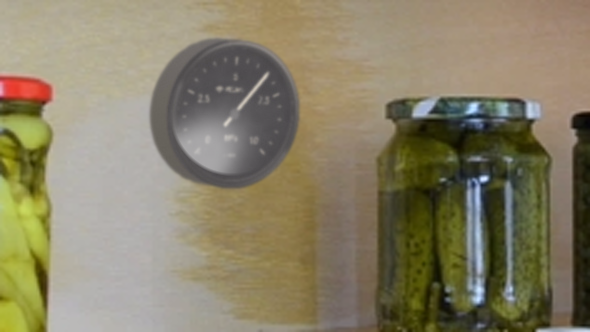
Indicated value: 6.5 MPa
